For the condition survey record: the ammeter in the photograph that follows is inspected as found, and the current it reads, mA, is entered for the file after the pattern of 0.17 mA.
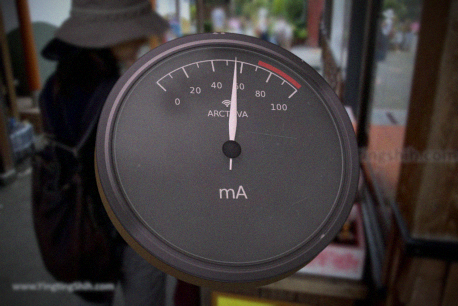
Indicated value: 55 mA
